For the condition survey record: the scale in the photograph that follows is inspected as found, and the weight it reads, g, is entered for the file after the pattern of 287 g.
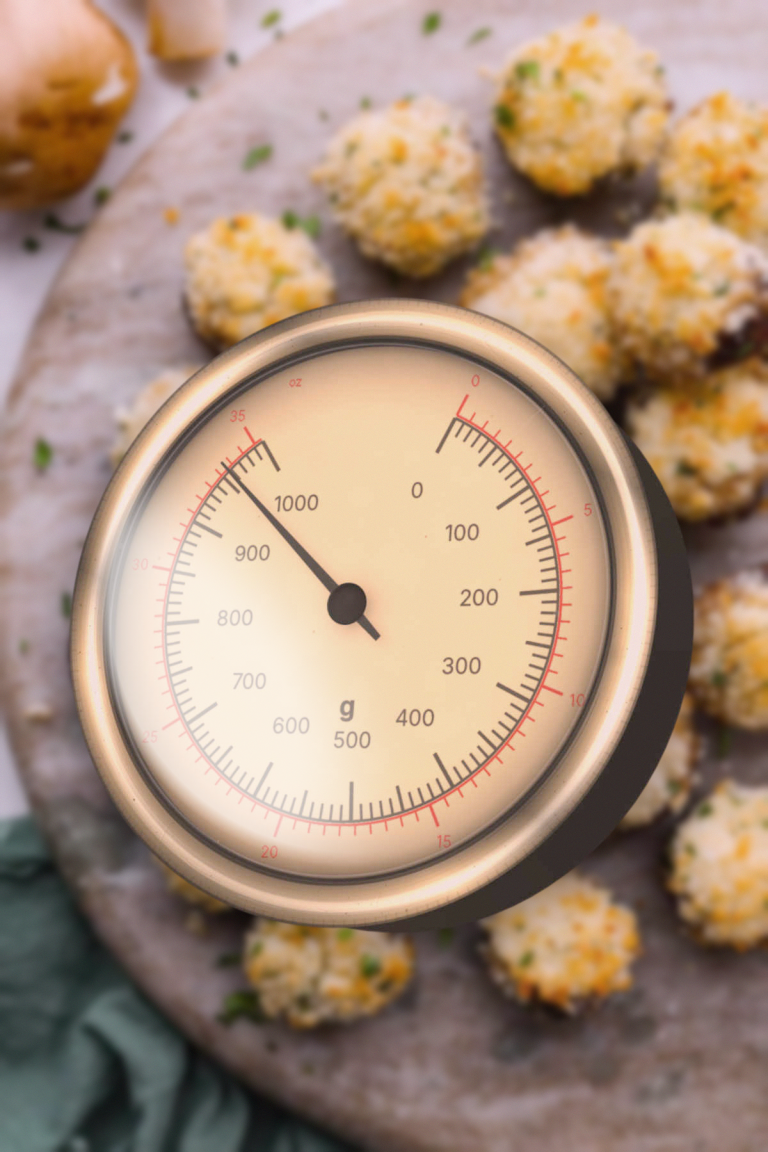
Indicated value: 960 g
